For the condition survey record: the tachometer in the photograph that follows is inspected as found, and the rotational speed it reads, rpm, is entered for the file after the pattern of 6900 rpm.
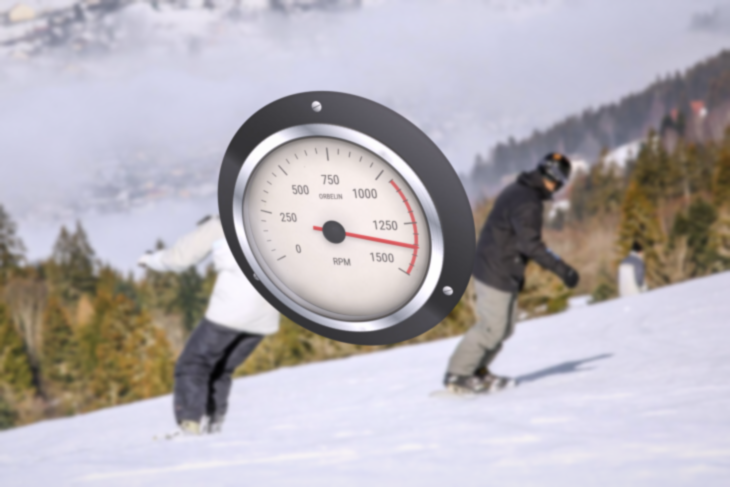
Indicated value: 1350 rpm
